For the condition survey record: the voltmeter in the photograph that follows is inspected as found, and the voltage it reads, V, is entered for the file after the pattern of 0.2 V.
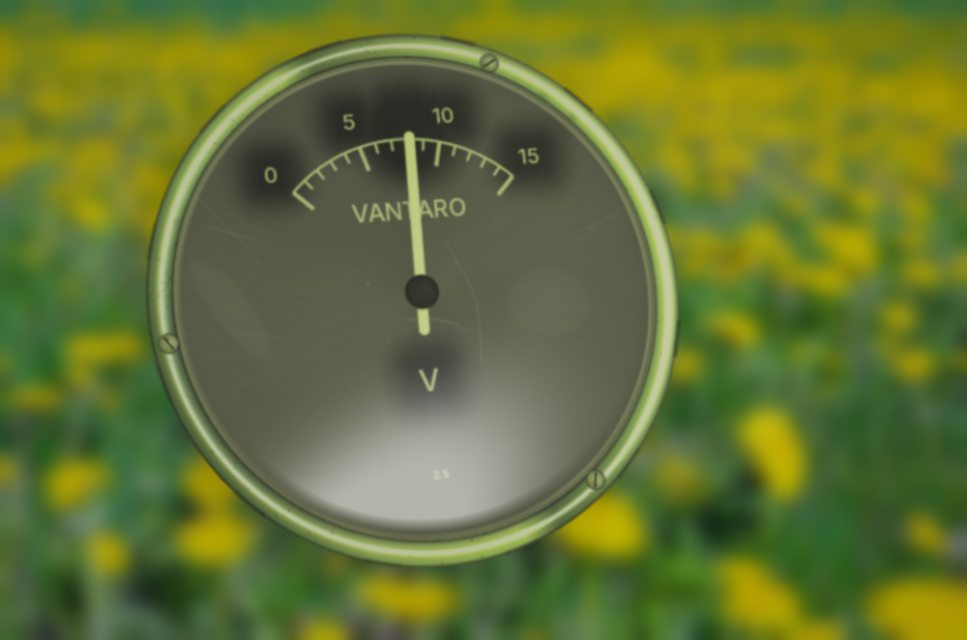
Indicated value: 8 V
